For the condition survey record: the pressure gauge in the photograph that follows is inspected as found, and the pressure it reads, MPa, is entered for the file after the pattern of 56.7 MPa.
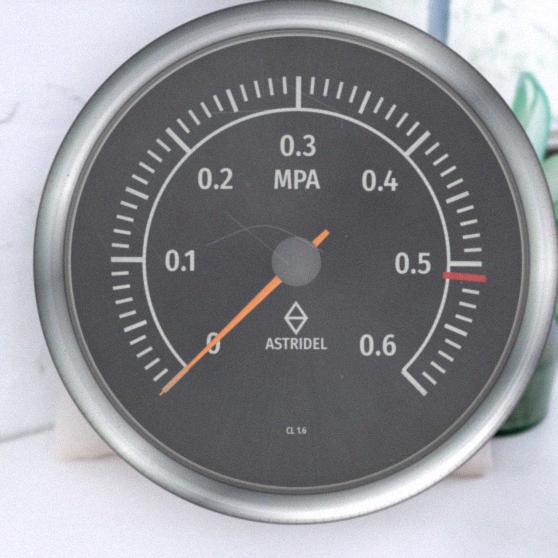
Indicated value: 0 MPa
